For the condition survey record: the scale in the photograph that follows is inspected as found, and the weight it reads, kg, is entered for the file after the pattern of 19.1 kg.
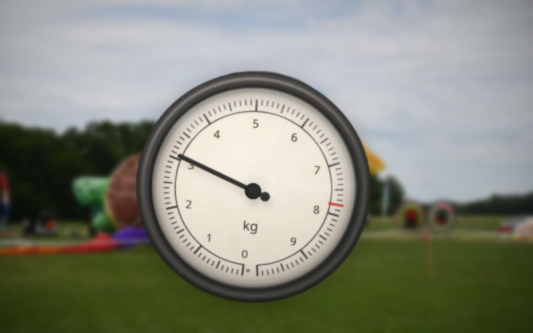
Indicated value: 3.1 kg
